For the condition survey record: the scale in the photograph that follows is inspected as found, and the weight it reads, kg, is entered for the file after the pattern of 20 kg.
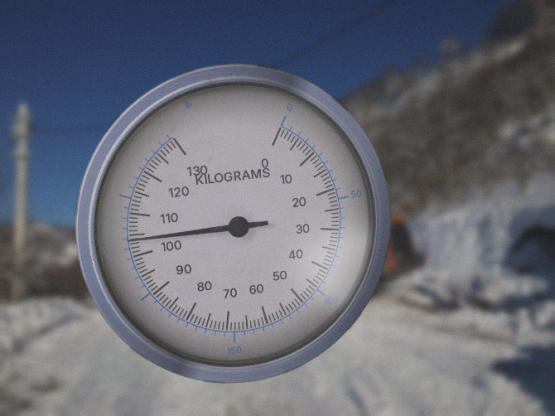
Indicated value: 104 kg
